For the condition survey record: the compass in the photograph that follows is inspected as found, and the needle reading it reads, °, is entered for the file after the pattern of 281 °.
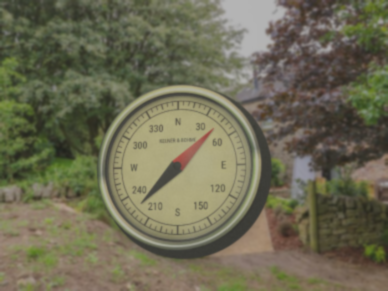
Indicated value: 45 °
